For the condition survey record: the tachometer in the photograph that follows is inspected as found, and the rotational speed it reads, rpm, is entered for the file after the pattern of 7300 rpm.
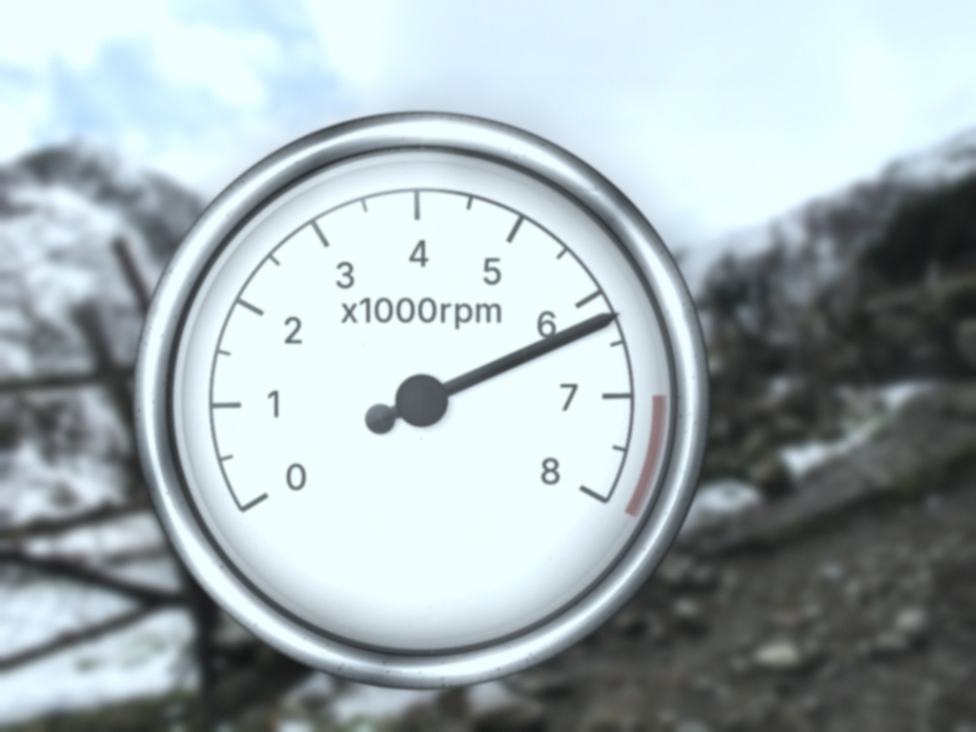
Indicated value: 6250 rpm
